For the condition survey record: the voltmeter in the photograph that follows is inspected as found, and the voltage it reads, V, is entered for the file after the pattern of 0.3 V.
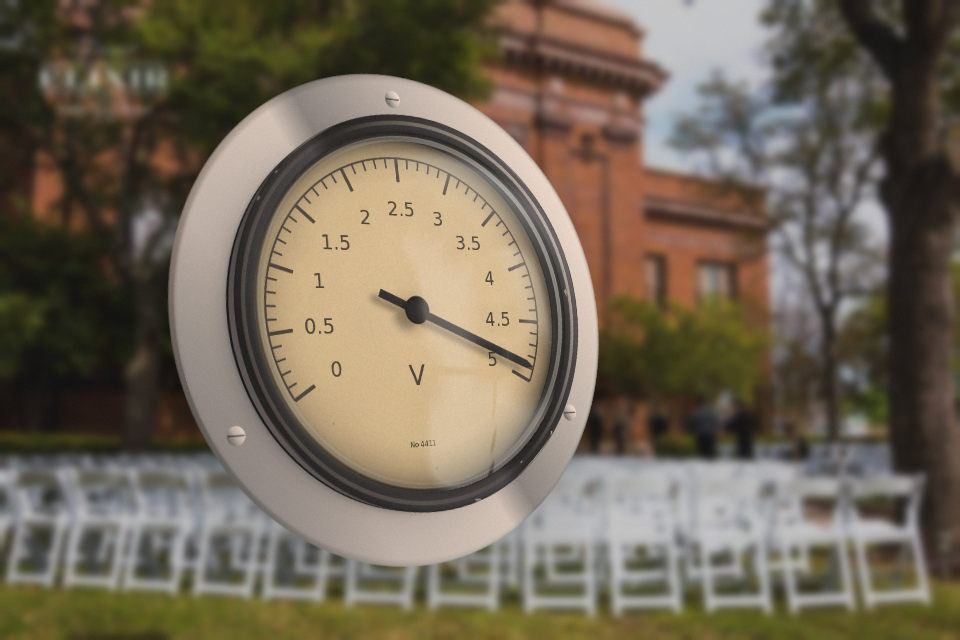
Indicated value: 4.9 V
